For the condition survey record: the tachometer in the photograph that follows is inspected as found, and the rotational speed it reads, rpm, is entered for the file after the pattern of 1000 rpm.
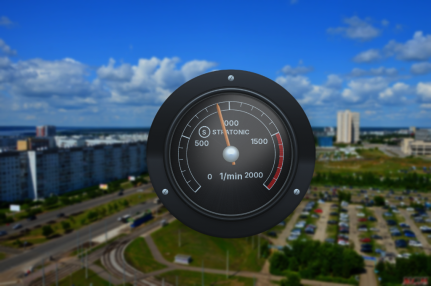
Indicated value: 900 rpm
